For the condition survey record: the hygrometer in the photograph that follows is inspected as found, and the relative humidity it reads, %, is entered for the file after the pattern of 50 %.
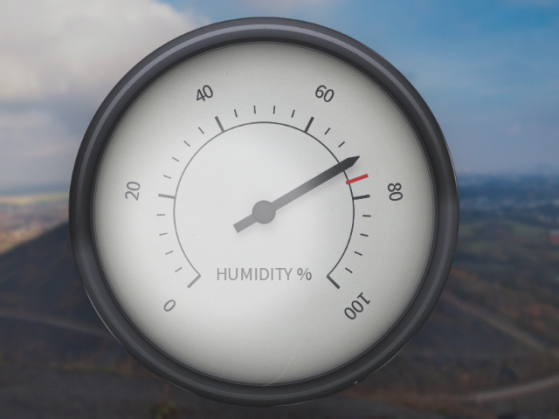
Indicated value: 72 %
